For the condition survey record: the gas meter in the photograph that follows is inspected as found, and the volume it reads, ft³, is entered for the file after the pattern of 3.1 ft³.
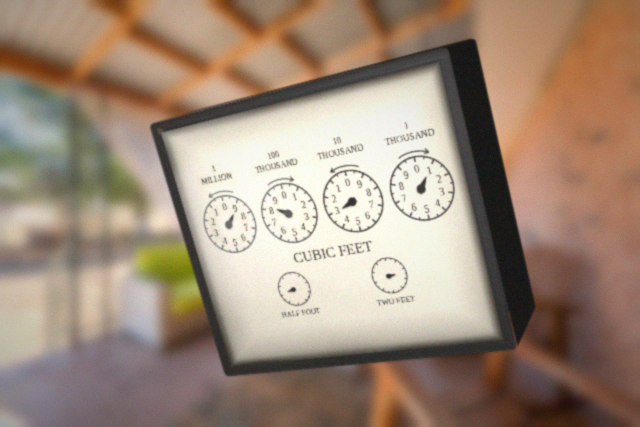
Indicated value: 883100 ft³
